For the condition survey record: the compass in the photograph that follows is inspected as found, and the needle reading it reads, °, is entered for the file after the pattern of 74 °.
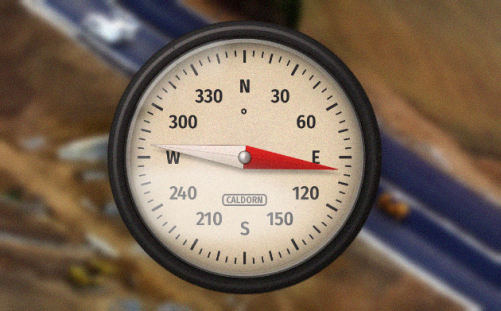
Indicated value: 97.5 °
